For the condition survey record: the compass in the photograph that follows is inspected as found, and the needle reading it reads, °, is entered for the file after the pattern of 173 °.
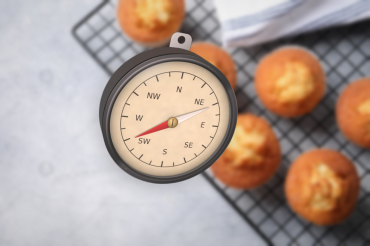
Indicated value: 240 °
